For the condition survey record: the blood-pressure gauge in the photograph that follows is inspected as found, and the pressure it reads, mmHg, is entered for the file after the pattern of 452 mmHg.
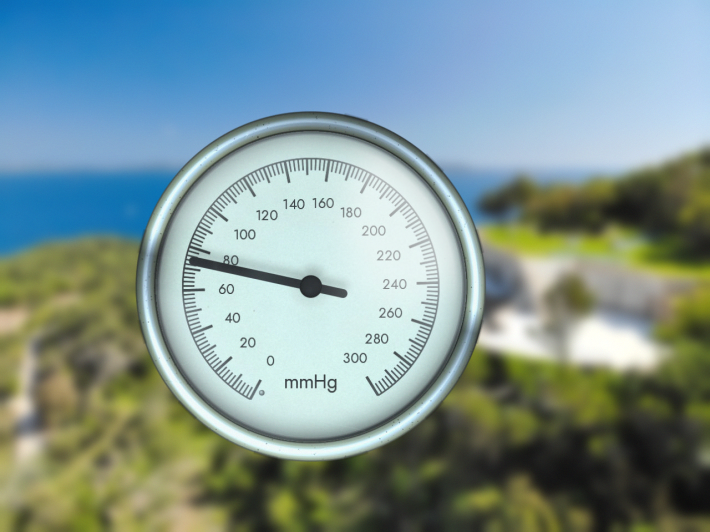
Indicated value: 74 mmHg
